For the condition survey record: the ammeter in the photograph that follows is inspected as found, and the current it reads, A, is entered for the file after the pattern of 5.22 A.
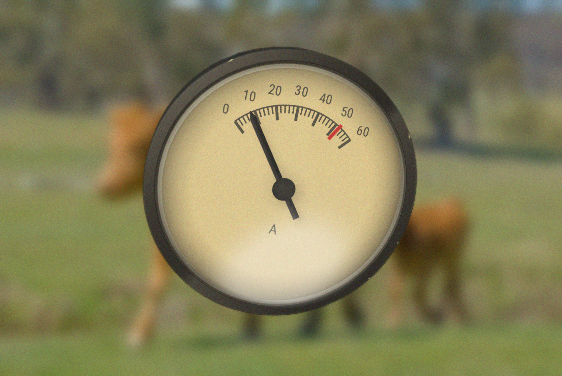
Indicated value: 8 A
